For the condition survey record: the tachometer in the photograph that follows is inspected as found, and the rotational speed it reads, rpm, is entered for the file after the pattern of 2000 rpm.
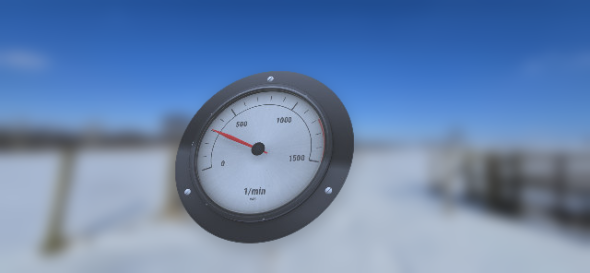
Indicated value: 300 rpm
